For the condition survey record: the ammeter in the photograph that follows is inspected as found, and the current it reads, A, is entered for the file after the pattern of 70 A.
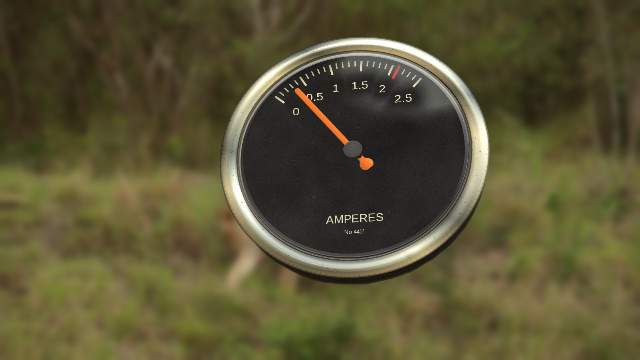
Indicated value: 0.3 A
